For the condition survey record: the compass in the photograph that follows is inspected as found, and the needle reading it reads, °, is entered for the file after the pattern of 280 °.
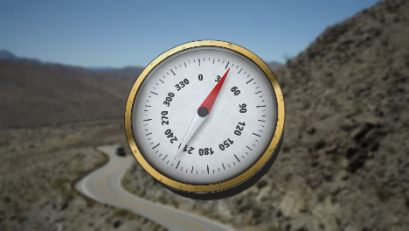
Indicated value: 35 °
